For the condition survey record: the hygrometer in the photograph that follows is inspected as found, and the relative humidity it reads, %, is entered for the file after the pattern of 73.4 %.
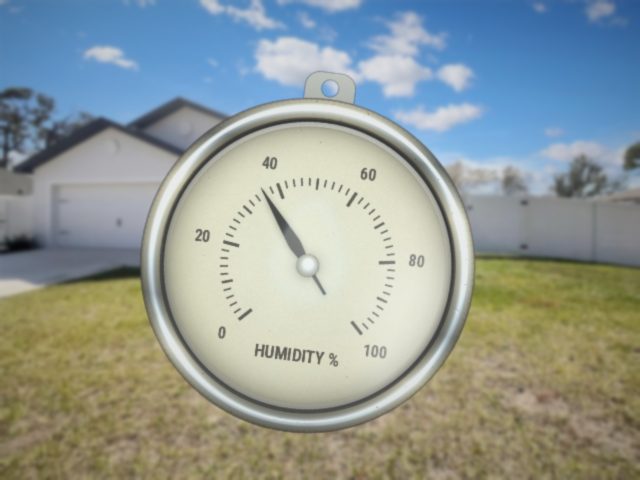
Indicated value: 36 %
